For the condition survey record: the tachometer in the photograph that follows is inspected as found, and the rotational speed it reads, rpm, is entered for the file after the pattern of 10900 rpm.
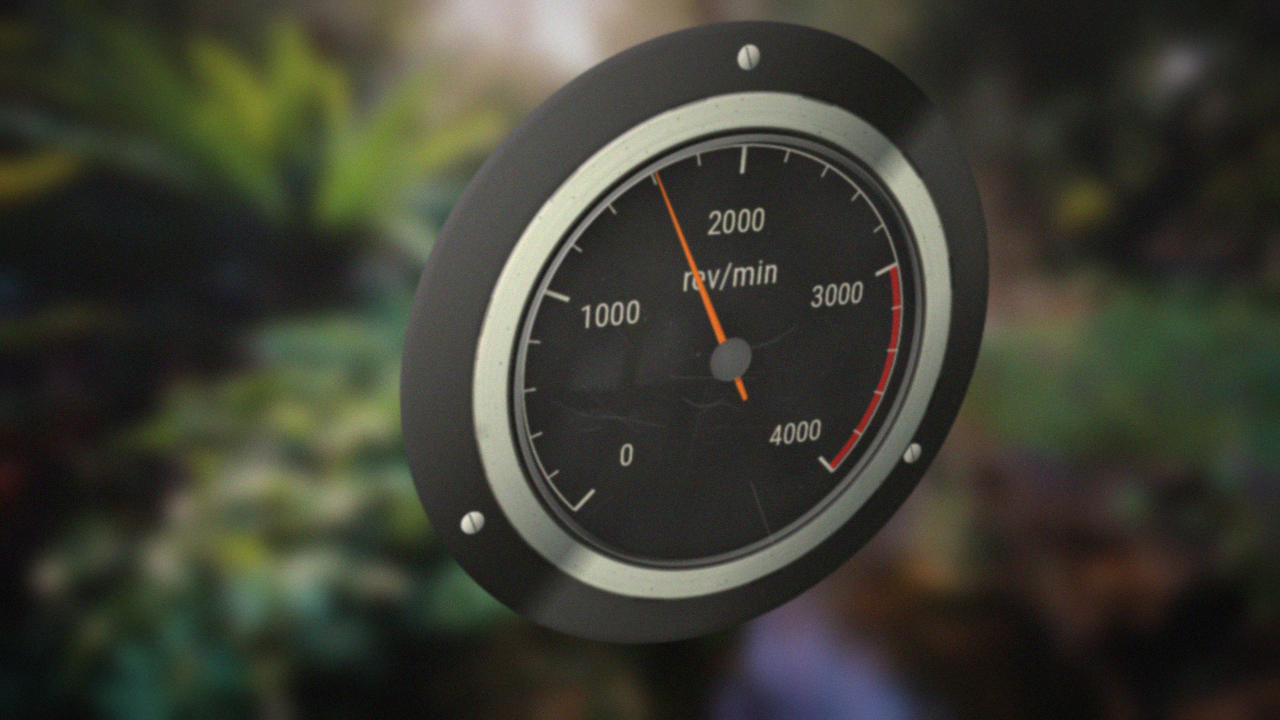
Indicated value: 1600 rpm
